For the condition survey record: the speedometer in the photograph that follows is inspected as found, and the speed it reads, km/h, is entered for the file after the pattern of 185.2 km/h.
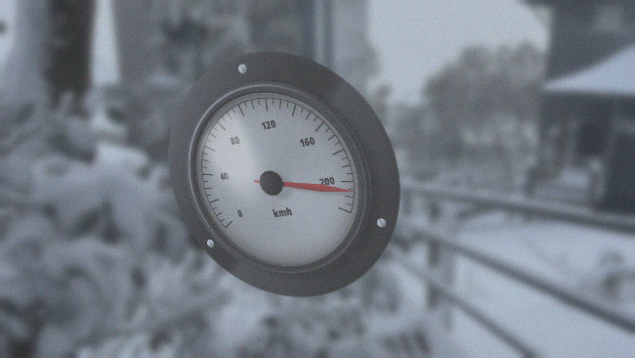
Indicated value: 205 km/h
